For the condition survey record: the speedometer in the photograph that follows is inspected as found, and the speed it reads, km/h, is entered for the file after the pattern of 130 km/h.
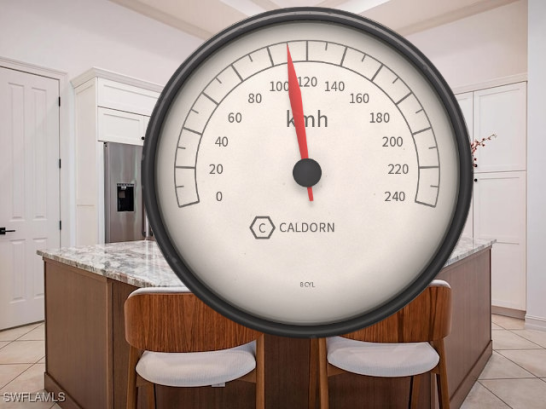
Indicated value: 110 km/h
